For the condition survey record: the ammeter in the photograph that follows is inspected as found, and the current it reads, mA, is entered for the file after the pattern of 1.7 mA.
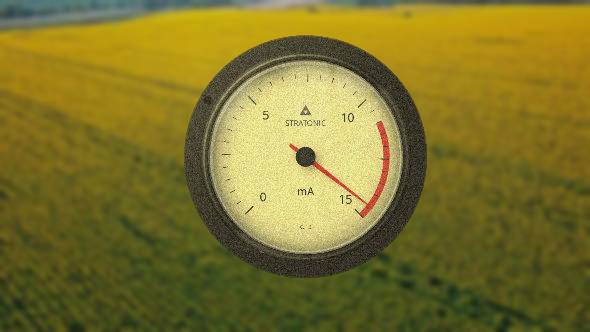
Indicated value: 14.5 mA
